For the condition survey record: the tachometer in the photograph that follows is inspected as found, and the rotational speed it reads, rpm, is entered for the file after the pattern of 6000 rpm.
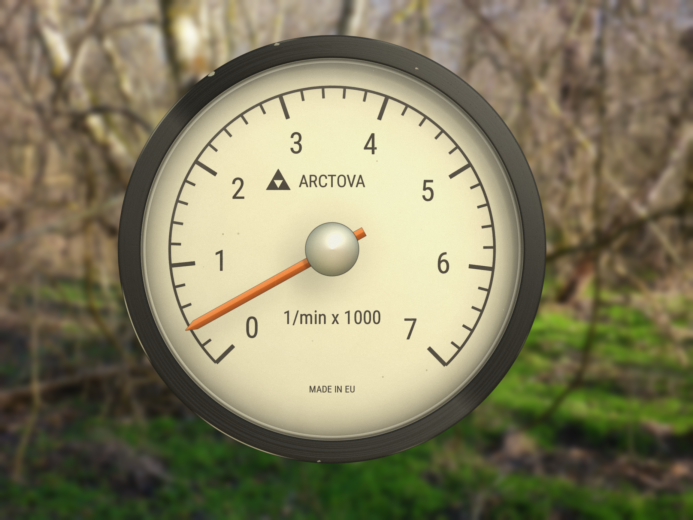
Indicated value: 400 rpm
